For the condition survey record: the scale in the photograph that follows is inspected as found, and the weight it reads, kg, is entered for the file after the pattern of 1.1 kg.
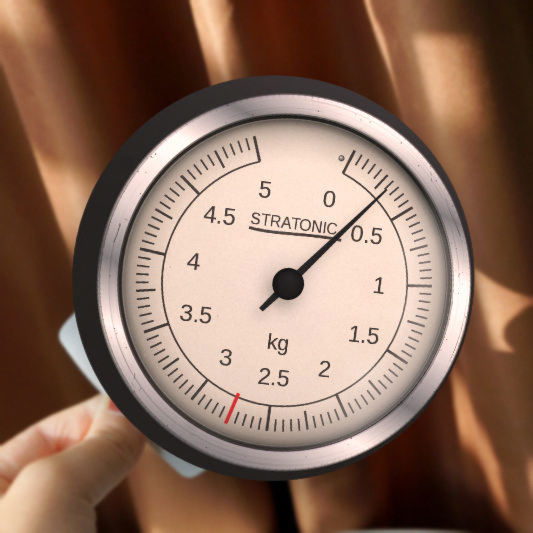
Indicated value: 0.3 kg
